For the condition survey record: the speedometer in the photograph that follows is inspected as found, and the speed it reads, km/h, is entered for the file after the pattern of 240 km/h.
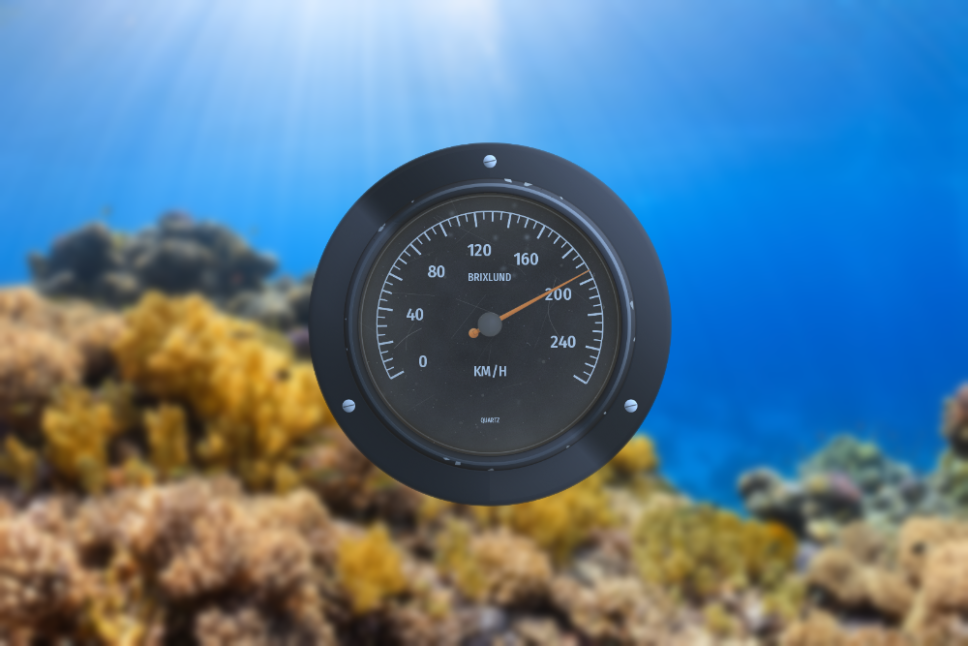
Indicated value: 195 km/h
